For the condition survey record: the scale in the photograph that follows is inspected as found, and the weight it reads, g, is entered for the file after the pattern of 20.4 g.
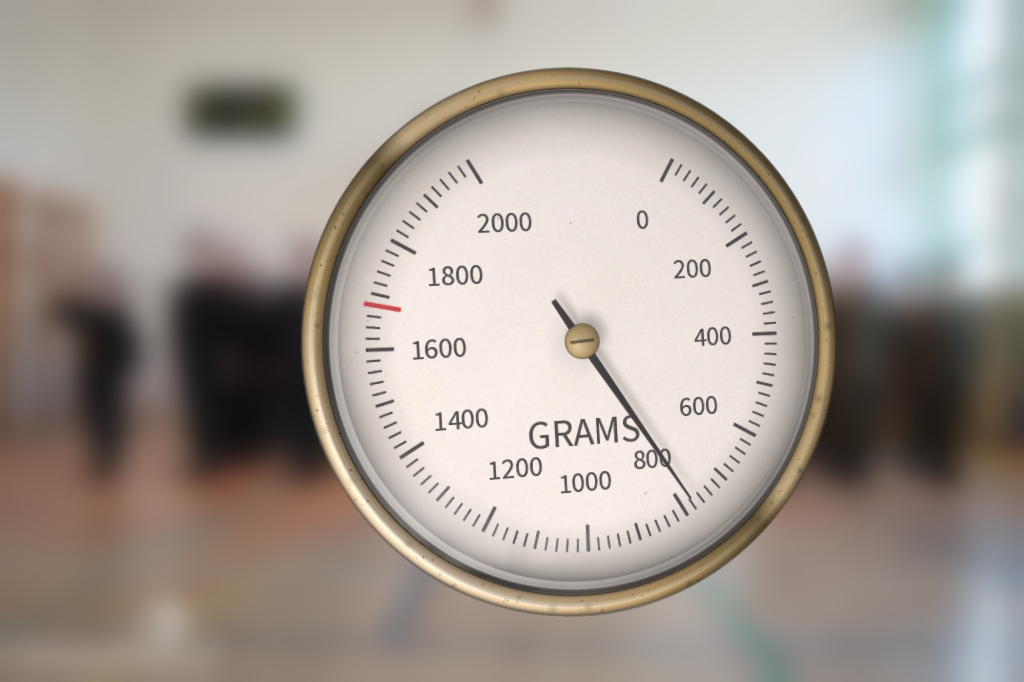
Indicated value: 780 g
